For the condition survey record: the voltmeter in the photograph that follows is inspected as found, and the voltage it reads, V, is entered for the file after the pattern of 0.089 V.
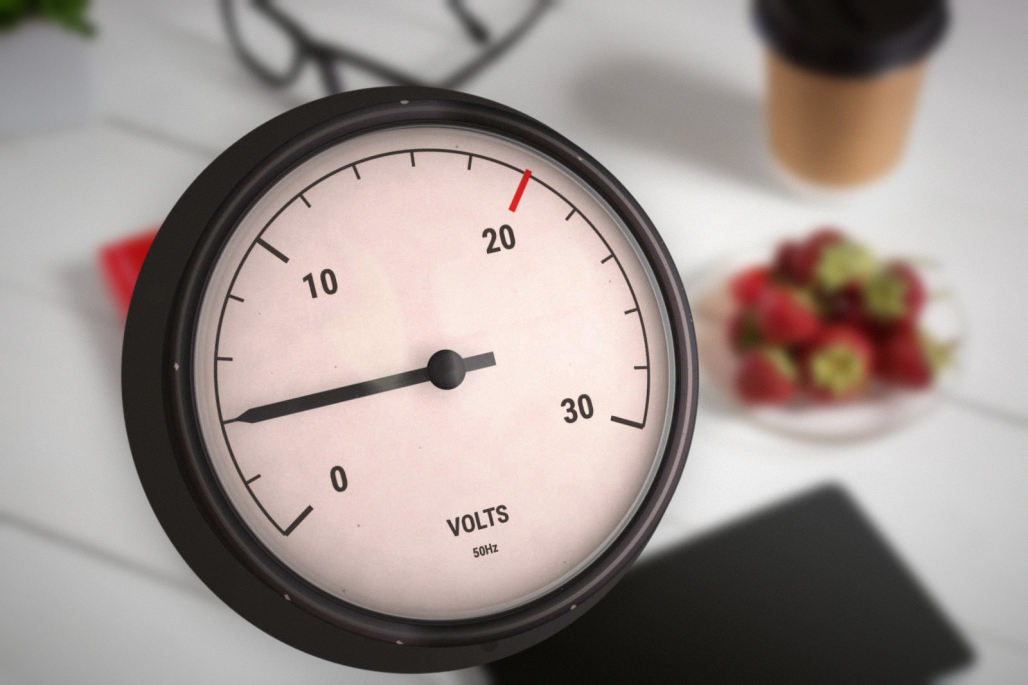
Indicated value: 4 V
